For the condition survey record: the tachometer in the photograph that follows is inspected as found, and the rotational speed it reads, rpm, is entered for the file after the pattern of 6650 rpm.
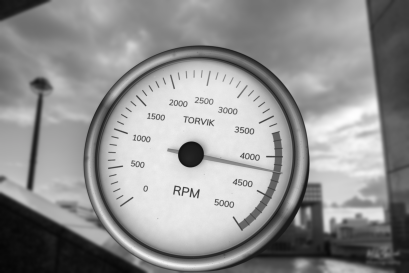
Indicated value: 4200 rpm
